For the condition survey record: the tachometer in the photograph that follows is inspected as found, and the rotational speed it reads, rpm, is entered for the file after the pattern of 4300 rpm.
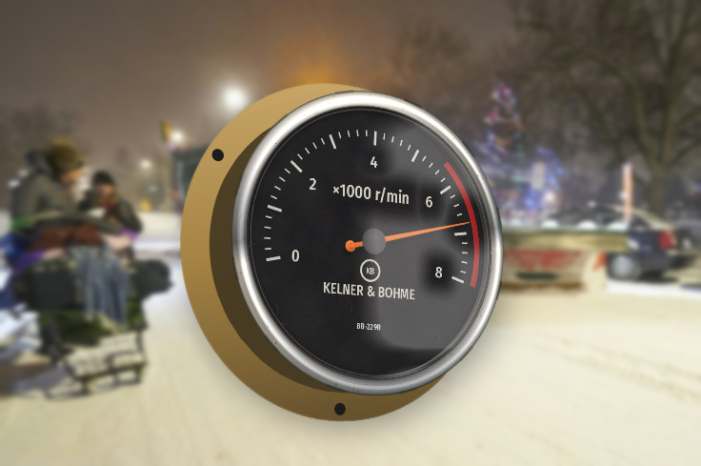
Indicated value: 6800 rpm
